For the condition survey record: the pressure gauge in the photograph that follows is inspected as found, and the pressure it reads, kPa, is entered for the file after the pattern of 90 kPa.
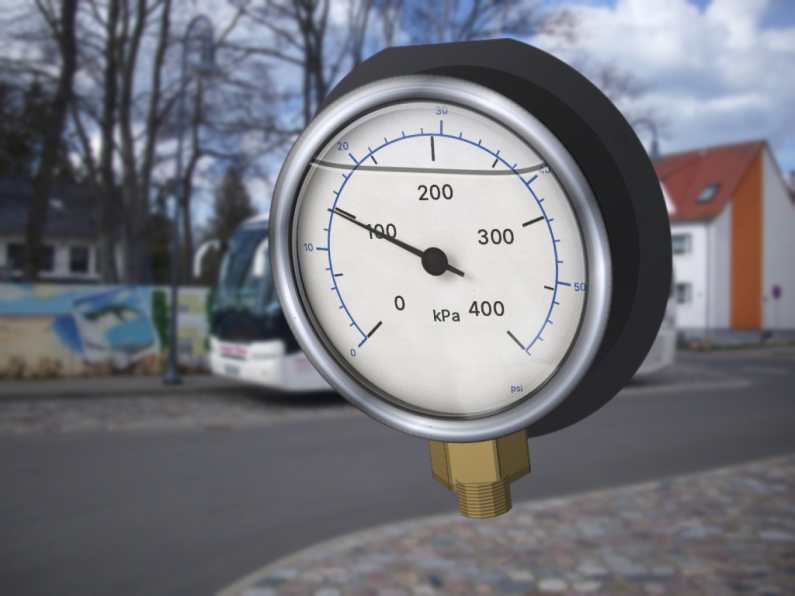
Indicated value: 100 kPa
